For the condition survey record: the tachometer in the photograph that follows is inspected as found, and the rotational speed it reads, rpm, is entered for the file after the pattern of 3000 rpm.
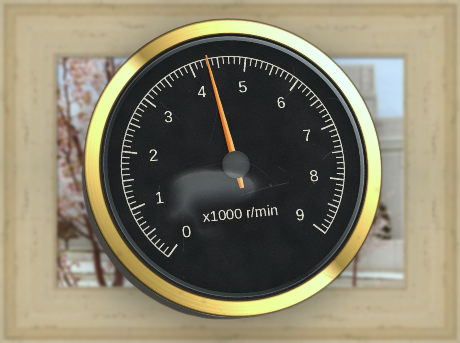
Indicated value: 4300 rpm
